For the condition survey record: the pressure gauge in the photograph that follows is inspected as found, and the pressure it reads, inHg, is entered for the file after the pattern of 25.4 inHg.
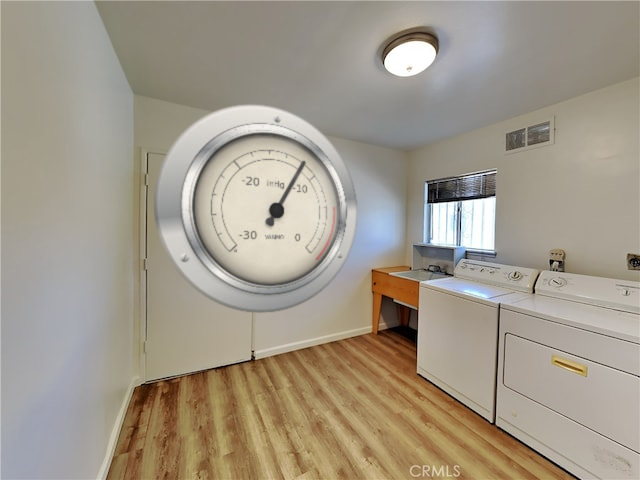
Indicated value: -12 inHg
